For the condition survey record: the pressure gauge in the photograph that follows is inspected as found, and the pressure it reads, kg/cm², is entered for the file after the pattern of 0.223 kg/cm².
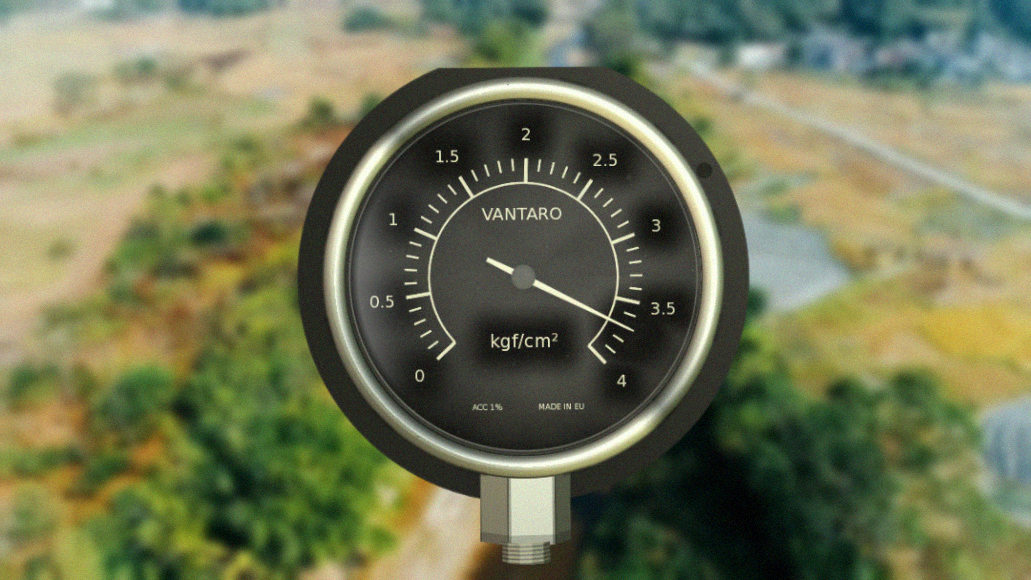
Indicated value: 3.7 kg/cm²
